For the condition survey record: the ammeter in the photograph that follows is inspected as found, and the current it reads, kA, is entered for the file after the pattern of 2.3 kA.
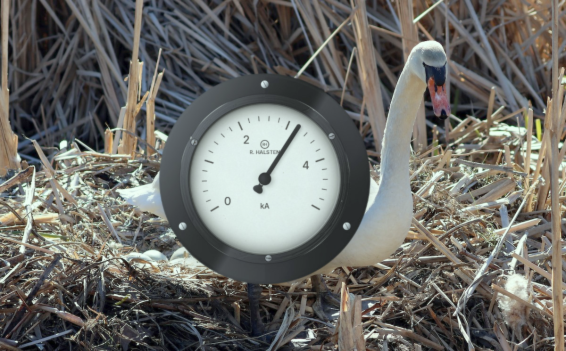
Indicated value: 3.2 kA
